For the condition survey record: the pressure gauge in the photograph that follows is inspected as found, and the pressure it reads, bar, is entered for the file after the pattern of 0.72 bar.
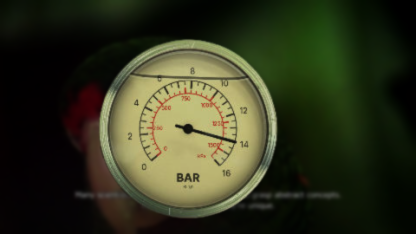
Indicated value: 14 bar
